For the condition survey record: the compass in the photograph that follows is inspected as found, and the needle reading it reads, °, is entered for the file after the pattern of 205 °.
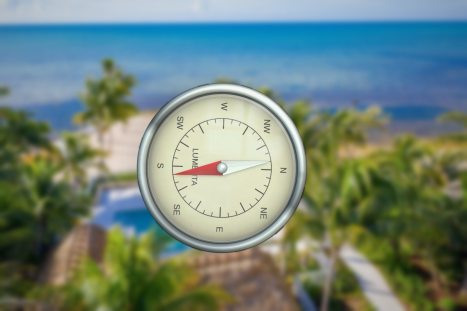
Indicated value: 170 °
